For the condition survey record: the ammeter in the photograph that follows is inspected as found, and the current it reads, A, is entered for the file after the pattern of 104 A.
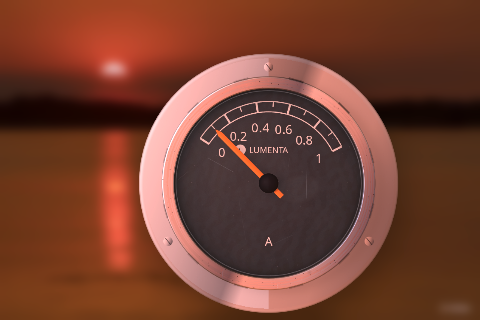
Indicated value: 0.1 A
